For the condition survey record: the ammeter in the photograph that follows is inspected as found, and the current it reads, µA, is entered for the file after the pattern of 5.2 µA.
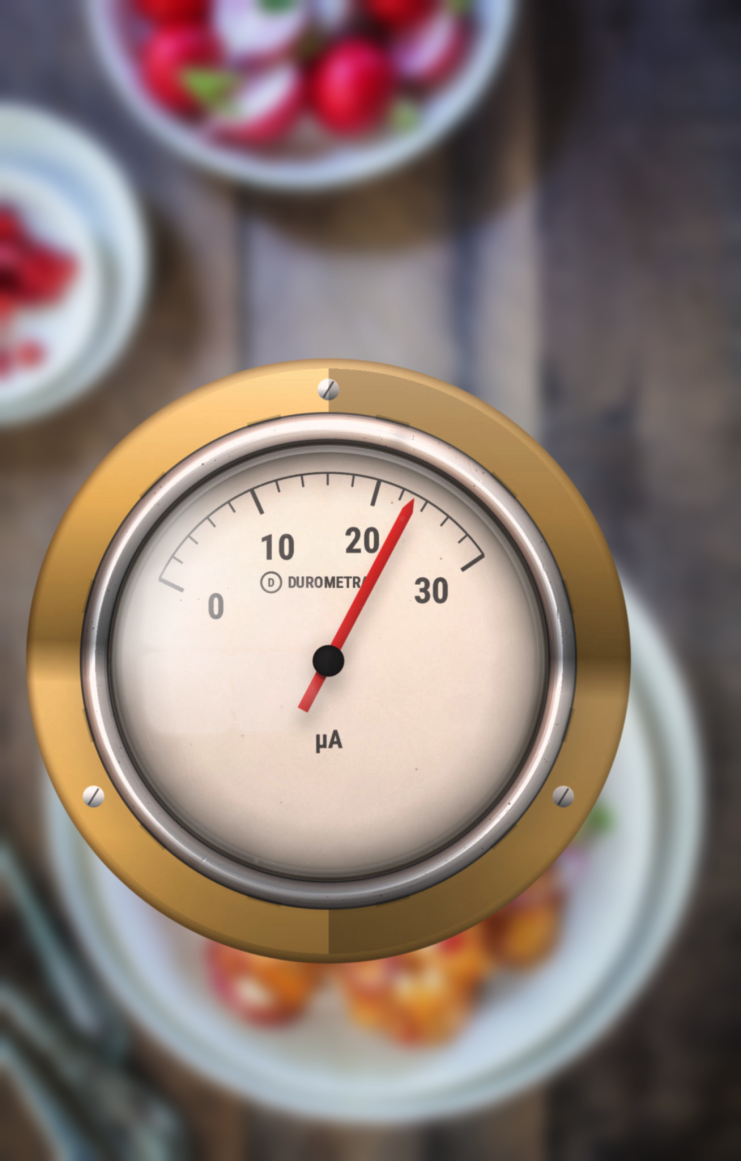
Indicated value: 23 µA
